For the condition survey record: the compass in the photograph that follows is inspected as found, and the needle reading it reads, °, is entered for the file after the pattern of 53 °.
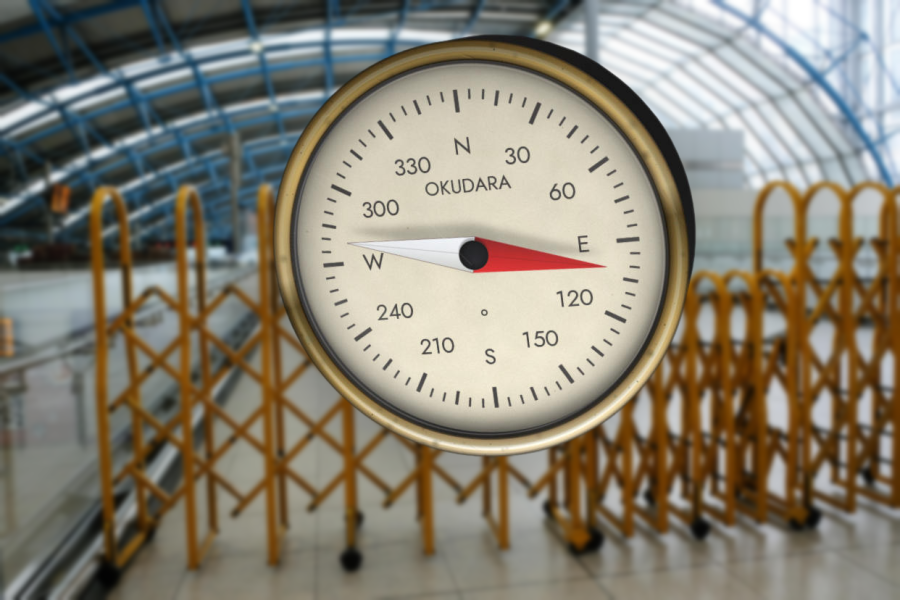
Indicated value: 100 °
